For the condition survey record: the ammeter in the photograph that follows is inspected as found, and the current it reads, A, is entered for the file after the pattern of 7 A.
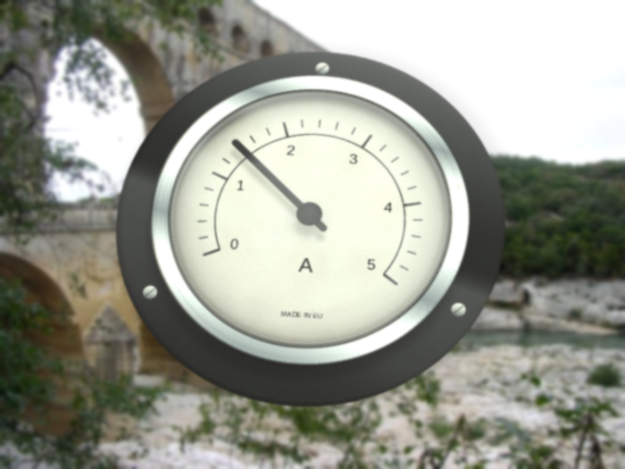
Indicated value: 1.4 A
